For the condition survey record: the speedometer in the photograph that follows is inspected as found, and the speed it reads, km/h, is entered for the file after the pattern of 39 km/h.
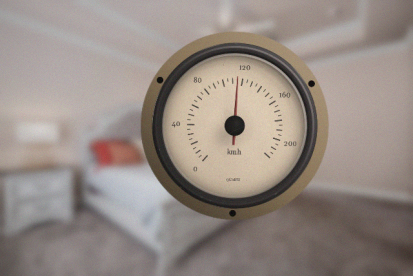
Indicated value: 115 km/h
